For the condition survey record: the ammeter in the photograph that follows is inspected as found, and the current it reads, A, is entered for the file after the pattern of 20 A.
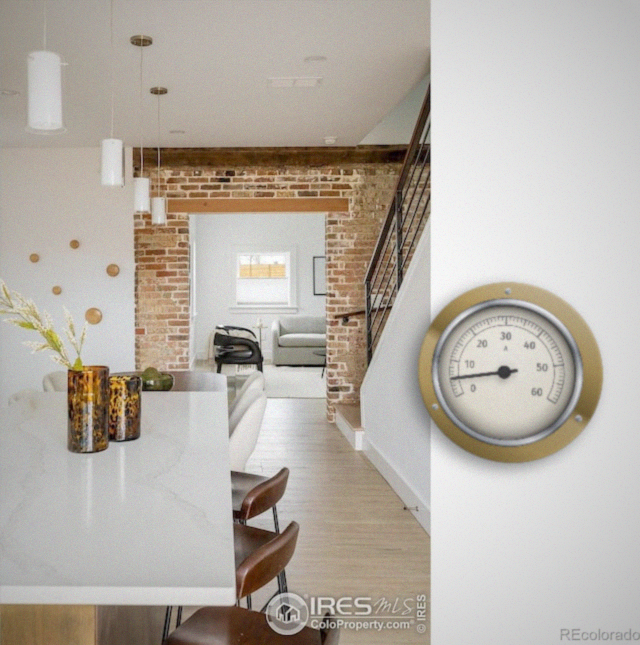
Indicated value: 5 A
